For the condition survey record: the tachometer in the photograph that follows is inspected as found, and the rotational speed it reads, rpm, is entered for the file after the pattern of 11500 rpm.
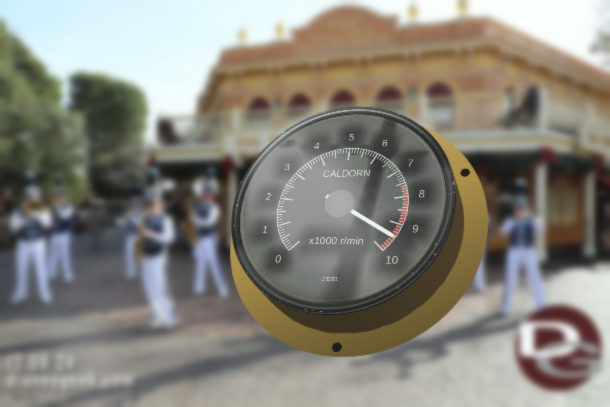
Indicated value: 9500 rpm
